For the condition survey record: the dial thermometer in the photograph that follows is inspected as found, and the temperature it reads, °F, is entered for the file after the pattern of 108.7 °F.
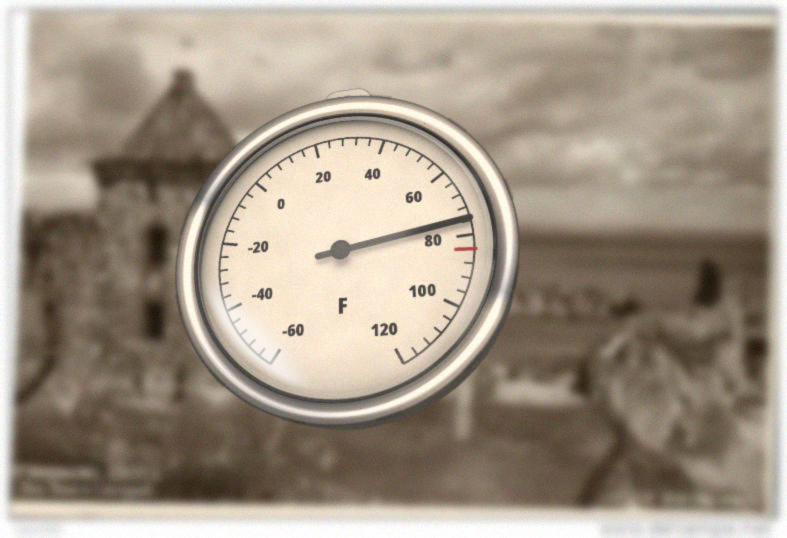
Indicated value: 76 °F
